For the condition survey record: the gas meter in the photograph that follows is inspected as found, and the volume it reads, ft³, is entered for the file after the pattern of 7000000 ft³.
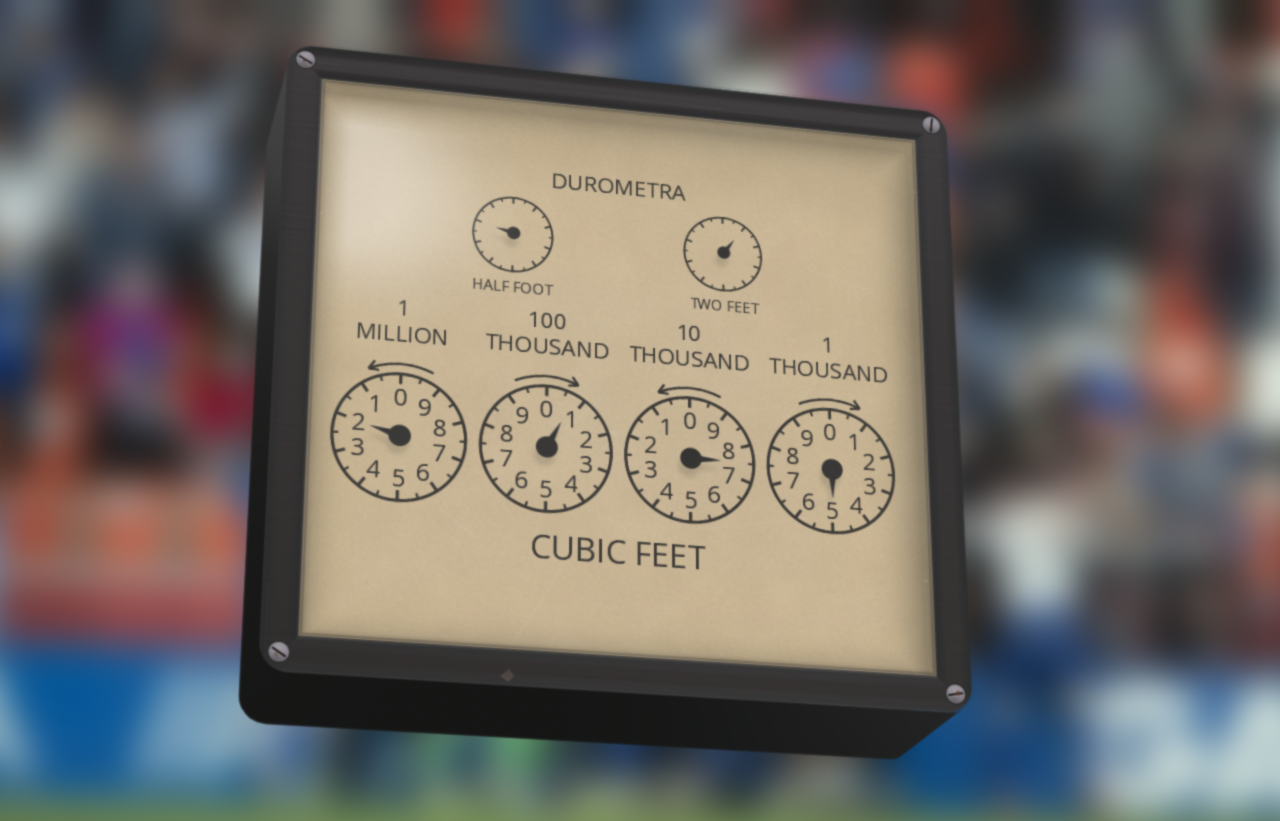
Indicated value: 207500 ft³
